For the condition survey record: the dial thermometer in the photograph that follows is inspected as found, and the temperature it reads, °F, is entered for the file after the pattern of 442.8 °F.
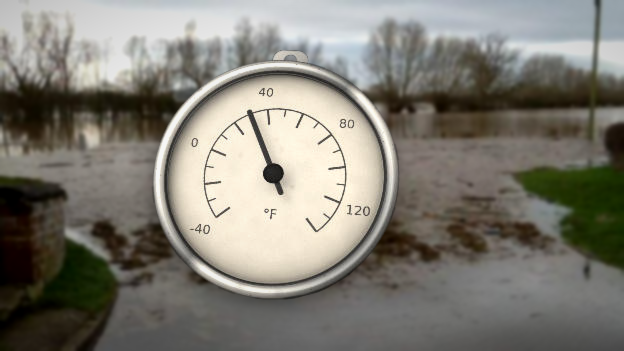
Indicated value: 30 °F
